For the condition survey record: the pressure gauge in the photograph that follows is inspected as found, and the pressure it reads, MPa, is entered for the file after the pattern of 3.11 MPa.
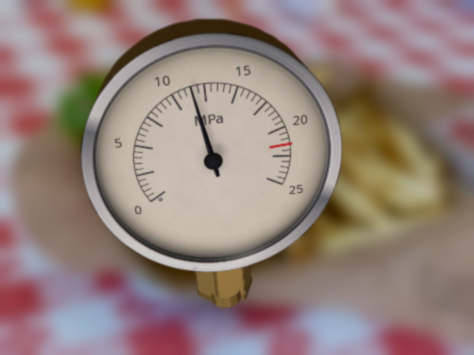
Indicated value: 11.5 MPa
